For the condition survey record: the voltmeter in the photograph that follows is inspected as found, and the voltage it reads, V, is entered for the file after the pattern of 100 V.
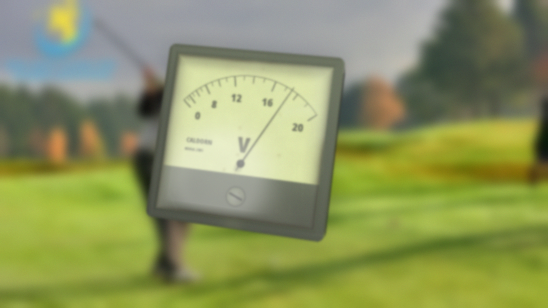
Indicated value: 17.5 V
